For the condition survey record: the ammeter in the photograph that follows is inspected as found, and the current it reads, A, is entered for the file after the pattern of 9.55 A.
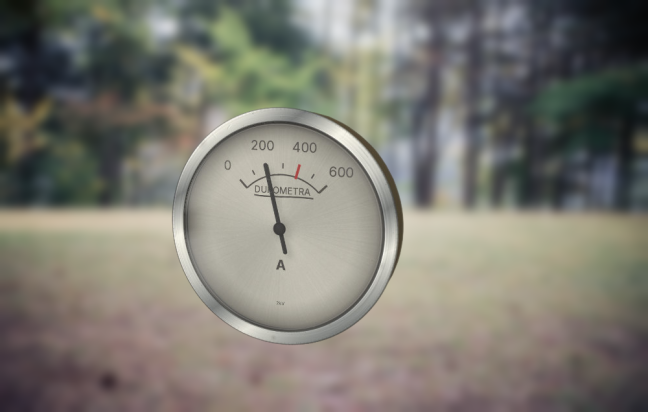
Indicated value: 200 A
